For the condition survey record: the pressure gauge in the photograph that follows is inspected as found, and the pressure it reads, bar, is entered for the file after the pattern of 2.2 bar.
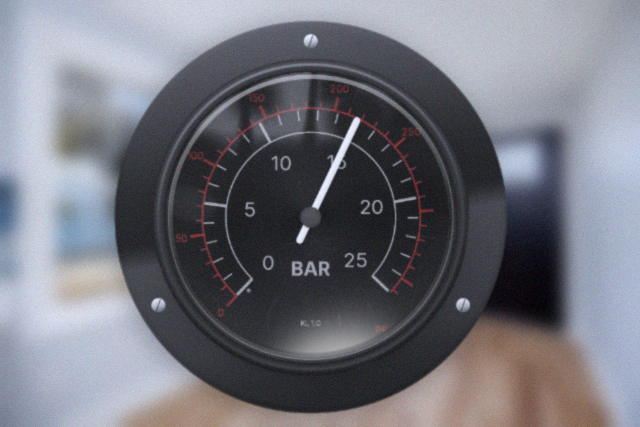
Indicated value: 15 bar
